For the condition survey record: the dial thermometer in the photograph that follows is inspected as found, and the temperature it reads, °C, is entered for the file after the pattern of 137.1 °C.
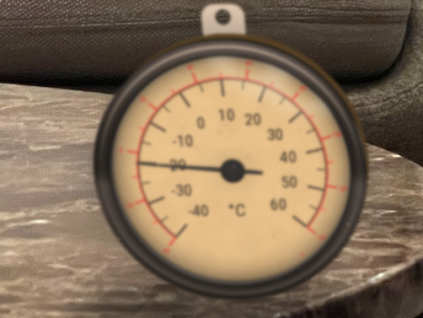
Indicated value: -20 °C
